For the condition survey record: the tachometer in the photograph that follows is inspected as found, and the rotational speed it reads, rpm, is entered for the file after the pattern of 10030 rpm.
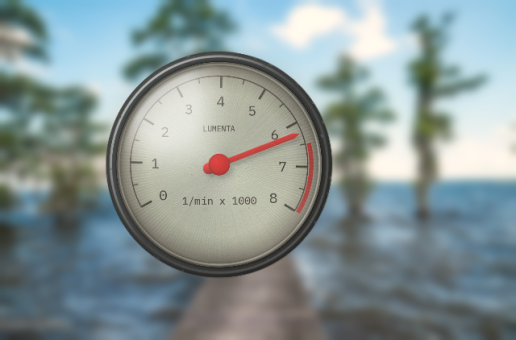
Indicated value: 6250 rpm
